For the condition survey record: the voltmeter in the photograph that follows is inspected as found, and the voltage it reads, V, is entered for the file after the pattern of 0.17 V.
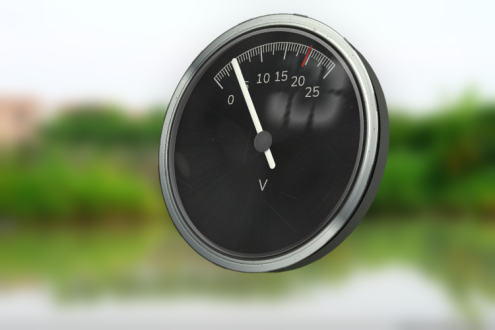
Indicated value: 5 V
